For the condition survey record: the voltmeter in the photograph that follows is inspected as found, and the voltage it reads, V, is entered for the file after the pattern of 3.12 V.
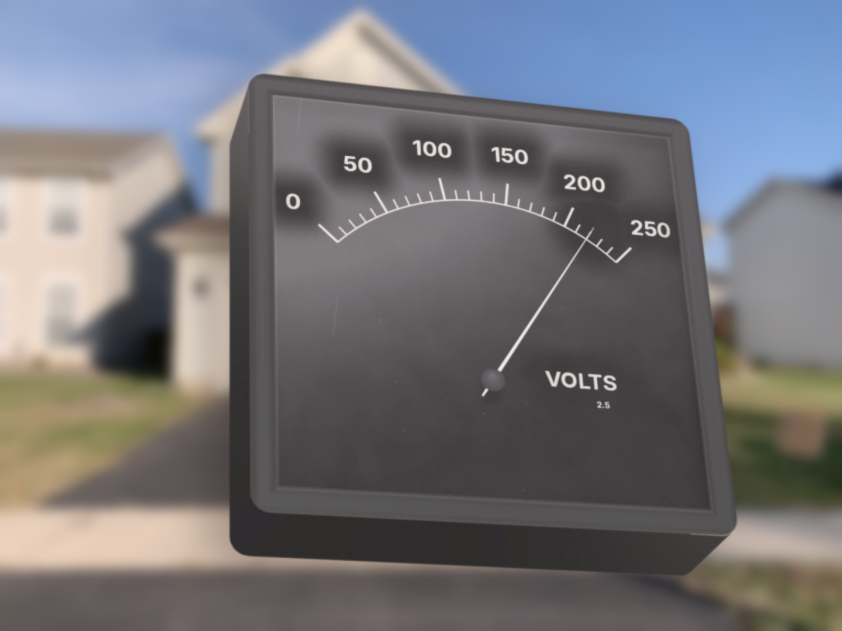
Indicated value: 220 V
